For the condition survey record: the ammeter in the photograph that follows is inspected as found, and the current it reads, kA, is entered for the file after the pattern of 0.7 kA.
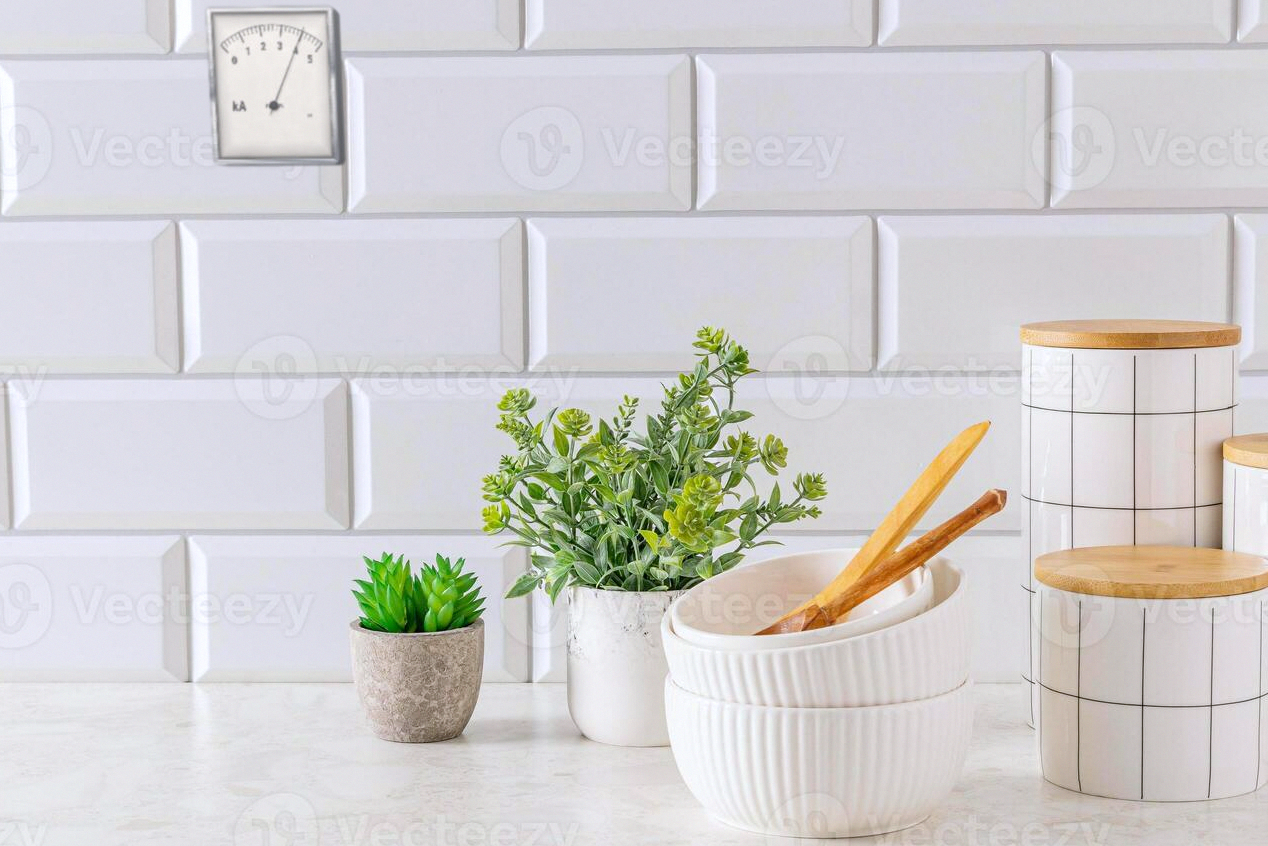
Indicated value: 4 kA
